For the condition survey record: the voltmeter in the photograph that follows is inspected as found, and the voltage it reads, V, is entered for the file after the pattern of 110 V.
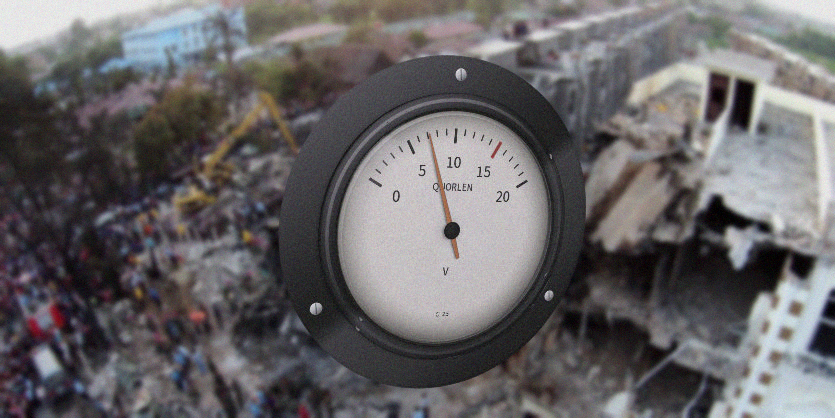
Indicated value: 7 V
